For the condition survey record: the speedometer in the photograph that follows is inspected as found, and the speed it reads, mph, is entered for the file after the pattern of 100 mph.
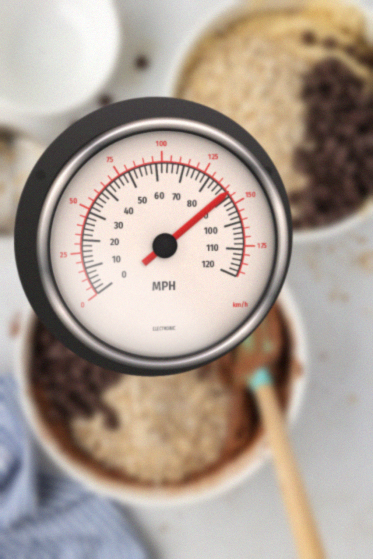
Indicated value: 88 mph
